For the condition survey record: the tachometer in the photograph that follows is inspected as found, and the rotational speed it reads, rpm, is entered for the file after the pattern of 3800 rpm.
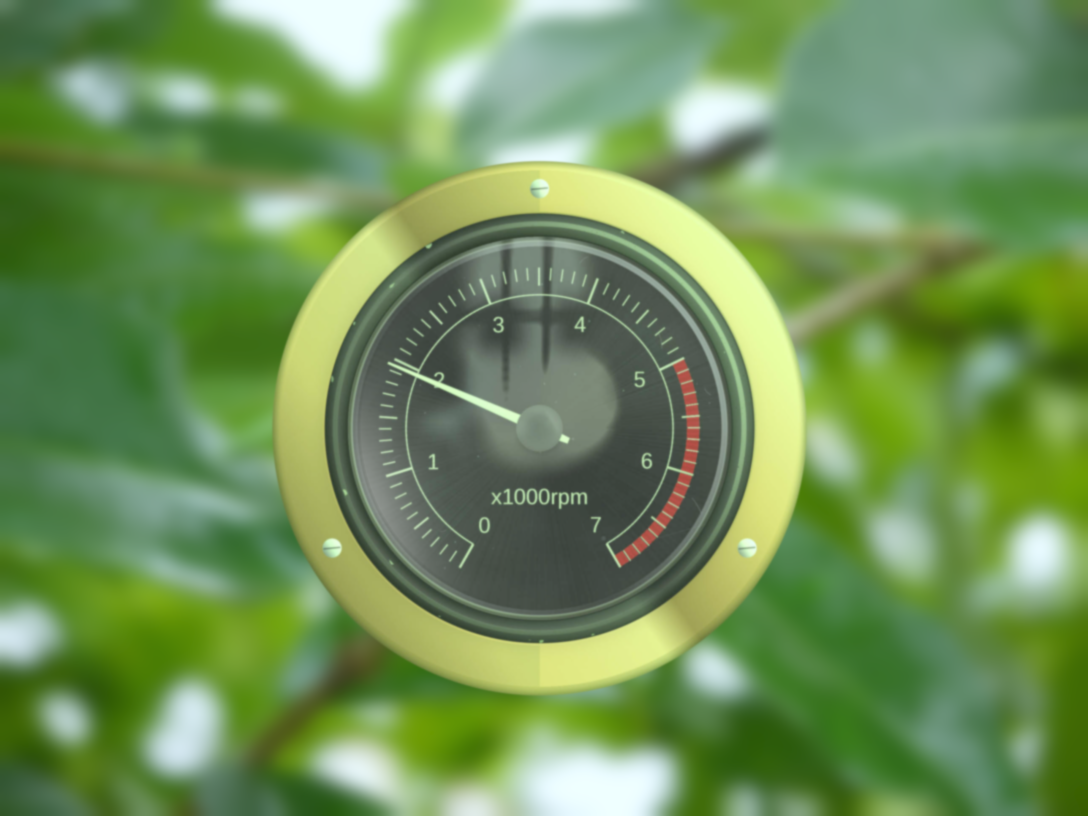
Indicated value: 1950 rpm
